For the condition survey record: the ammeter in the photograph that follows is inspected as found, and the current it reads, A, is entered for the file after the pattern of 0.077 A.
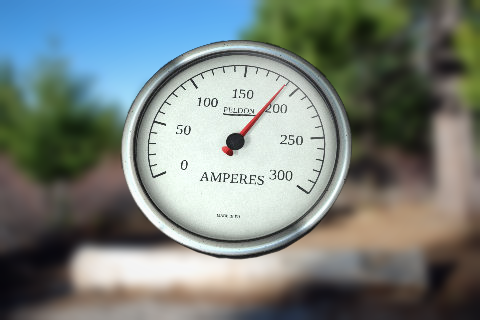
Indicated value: 190 A
